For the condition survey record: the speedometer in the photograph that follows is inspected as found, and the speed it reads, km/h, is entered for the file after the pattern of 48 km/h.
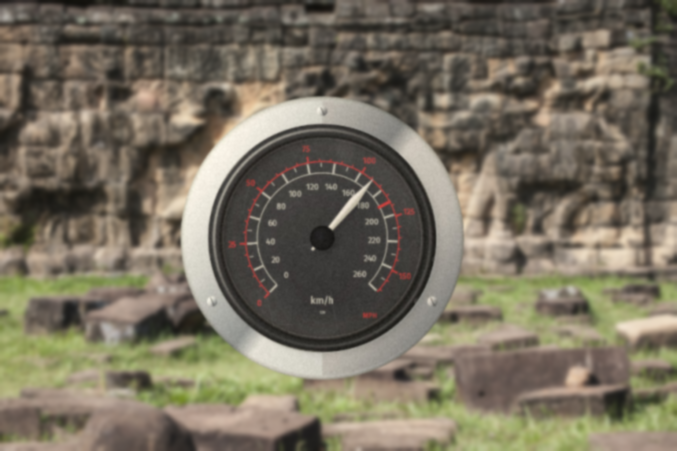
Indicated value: 170 km/h
